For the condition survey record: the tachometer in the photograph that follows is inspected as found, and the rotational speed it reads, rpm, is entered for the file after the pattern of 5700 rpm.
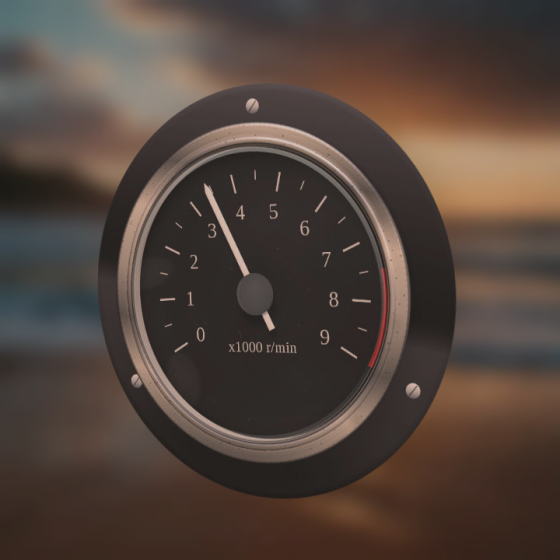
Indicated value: 3500 rpm
